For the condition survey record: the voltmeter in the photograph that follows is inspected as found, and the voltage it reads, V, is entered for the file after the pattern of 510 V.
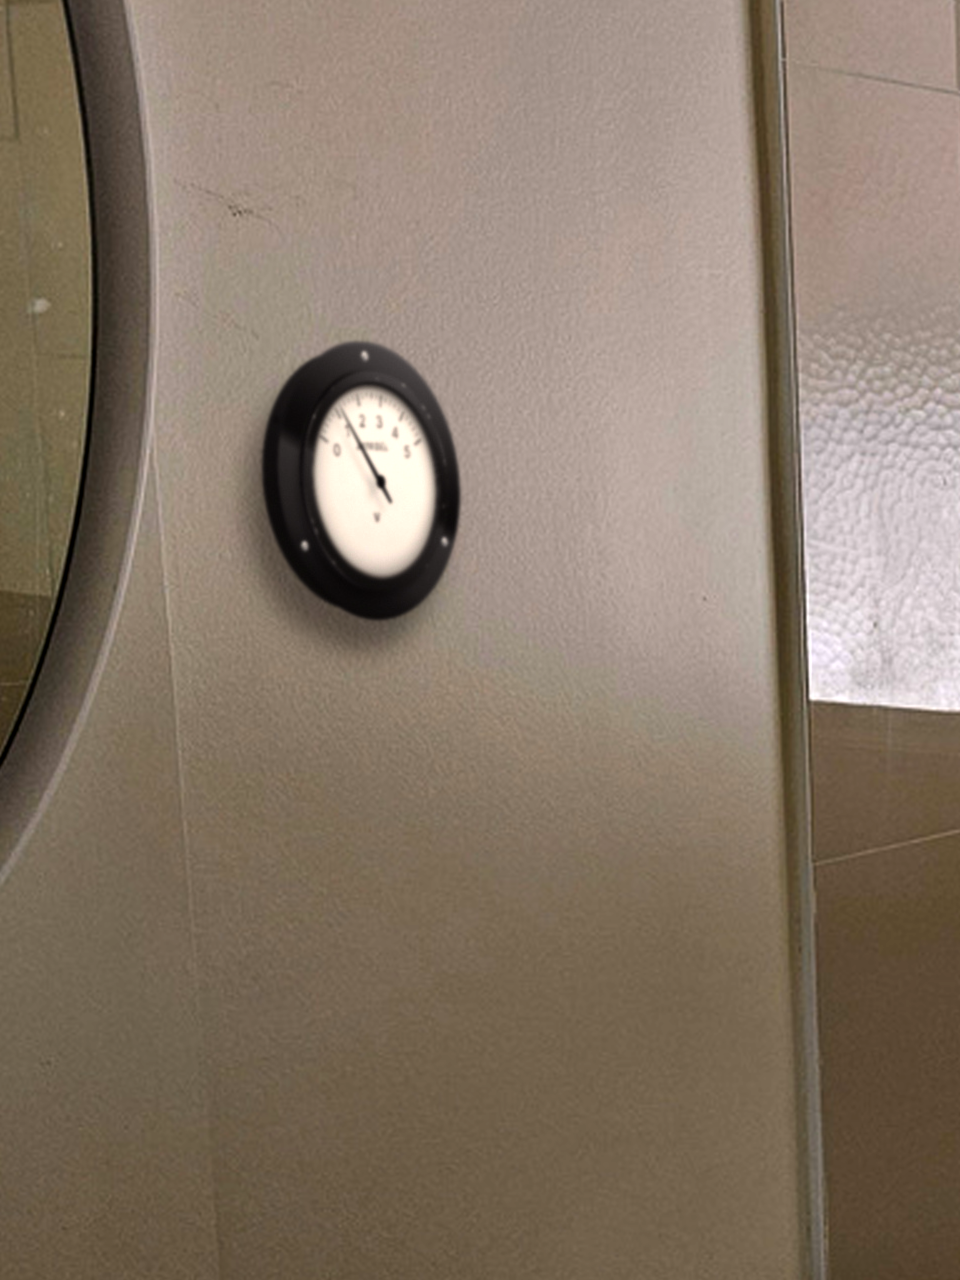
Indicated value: 1 V
